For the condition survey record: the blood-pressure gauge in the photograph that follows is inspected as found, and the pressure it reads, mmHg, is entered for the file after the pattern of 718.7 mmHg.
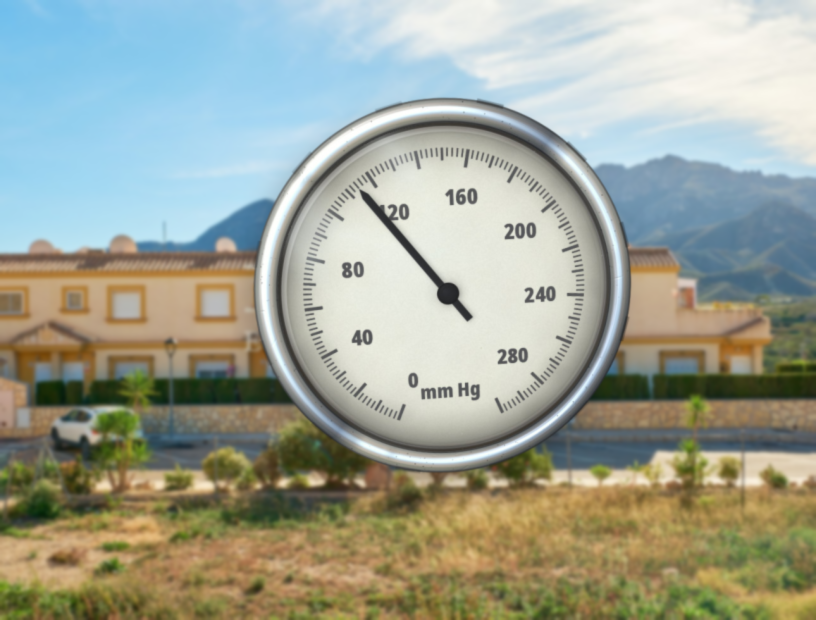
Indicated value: 114 mmHg
